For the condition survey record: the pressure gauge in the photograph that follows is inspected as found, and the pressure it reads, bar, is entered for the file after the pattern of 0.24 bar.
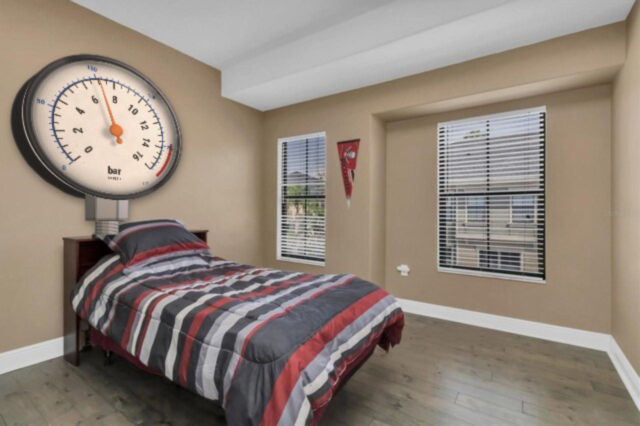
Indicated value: 7 bar
